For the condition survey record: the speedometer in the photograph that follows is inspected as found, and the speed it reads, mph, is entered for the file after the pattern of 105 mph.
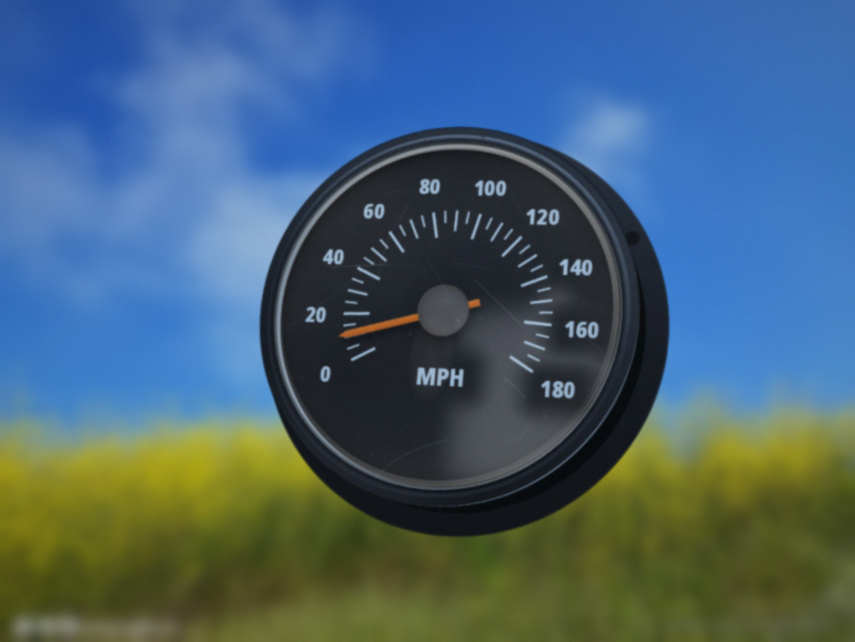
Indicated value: 10 mph
